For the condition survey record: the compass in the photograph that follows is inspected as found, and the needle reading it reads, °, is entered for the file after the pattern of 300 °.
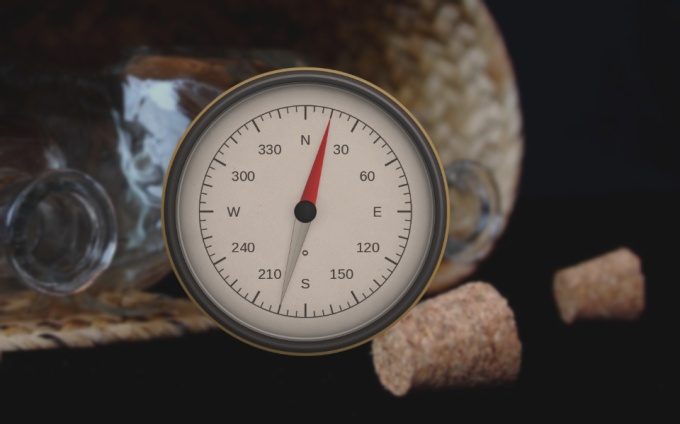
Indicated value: 15 °
